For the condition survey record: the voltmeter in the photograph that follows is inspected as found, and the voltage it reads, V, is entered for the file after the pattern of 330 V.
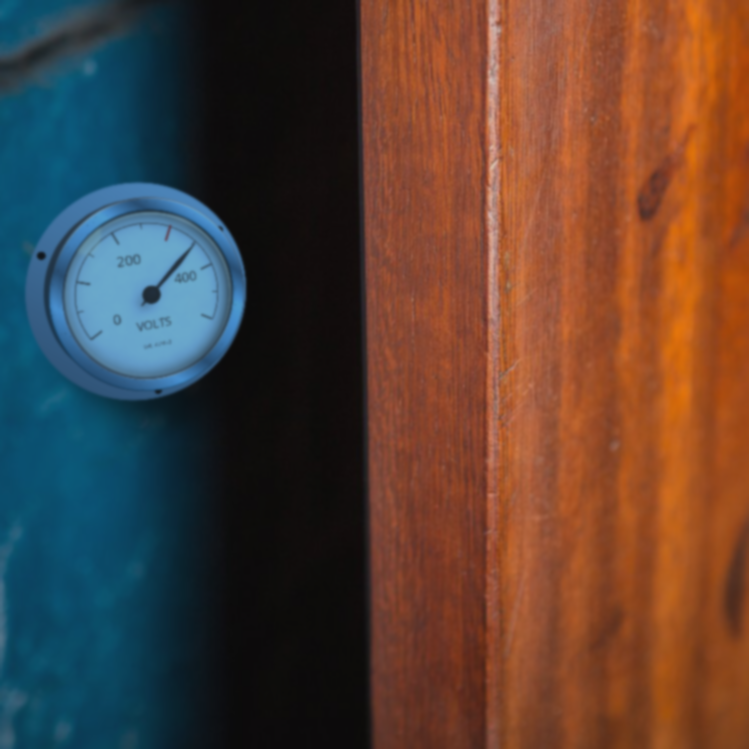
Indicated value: 350 V
